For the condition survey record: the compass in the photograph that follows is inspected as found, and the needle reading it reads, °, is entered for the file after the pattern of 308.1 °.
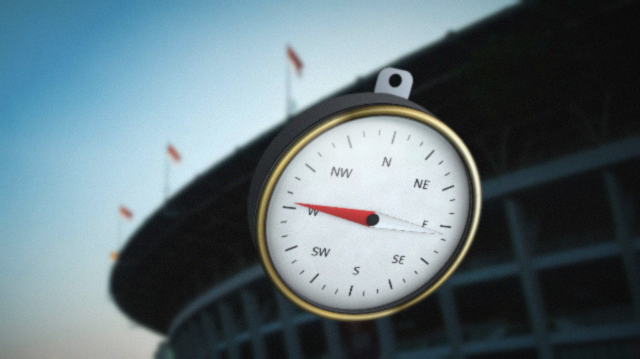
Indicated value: 275 °
